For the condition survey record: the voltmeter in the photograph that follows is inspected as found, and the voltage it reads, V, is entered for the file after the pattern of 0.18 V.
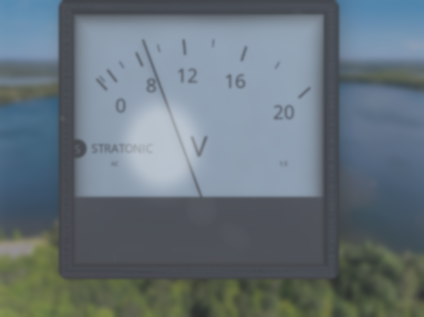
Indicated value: 9 V
